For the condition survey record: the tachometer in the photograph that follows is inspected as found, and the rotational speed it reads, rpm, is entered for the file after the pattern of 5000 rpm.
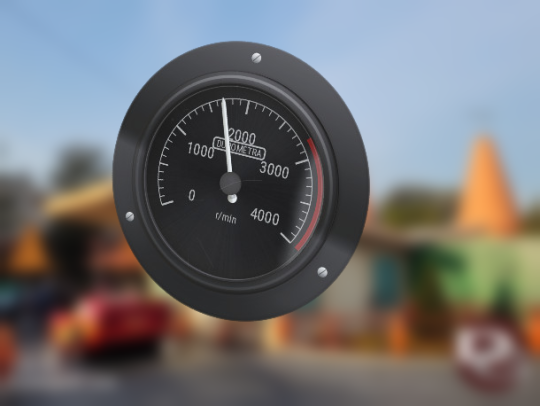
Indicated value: 1700 rpm
